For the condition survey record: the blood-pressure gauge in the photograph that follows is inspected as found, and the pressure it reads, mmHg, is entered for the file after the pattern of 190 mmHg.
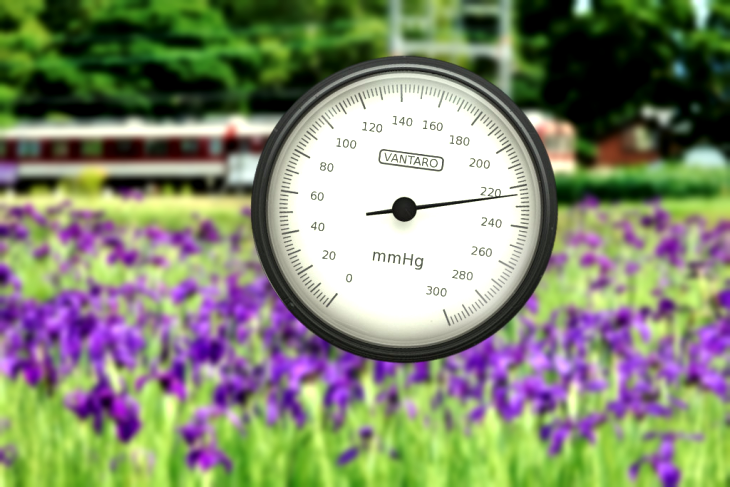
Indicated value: 224 mmHg
